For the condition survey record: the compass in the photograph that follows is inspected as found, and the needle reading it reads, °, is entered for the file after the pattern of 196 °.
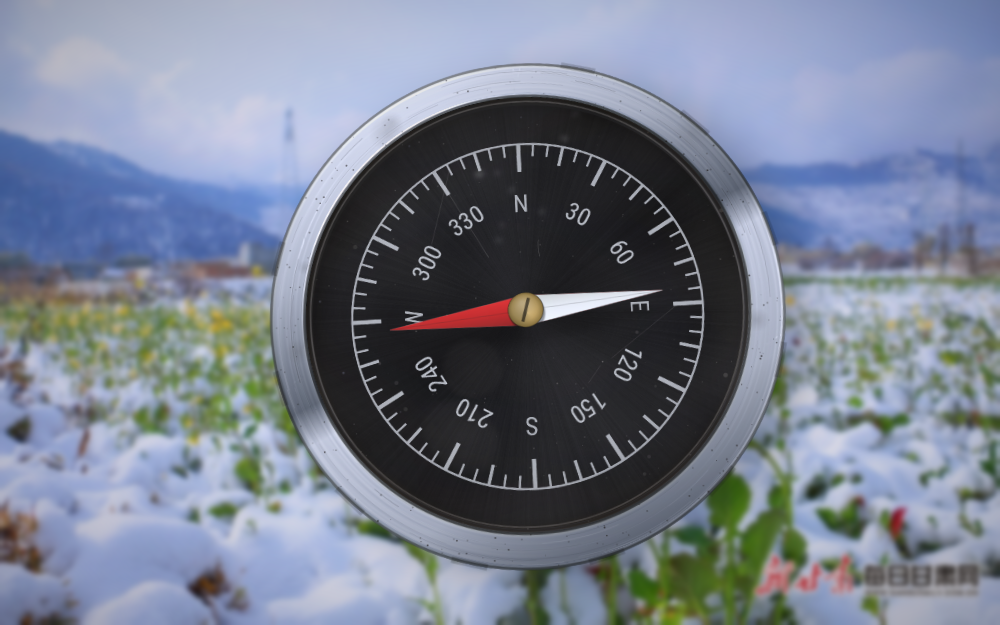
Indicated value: 265 °
